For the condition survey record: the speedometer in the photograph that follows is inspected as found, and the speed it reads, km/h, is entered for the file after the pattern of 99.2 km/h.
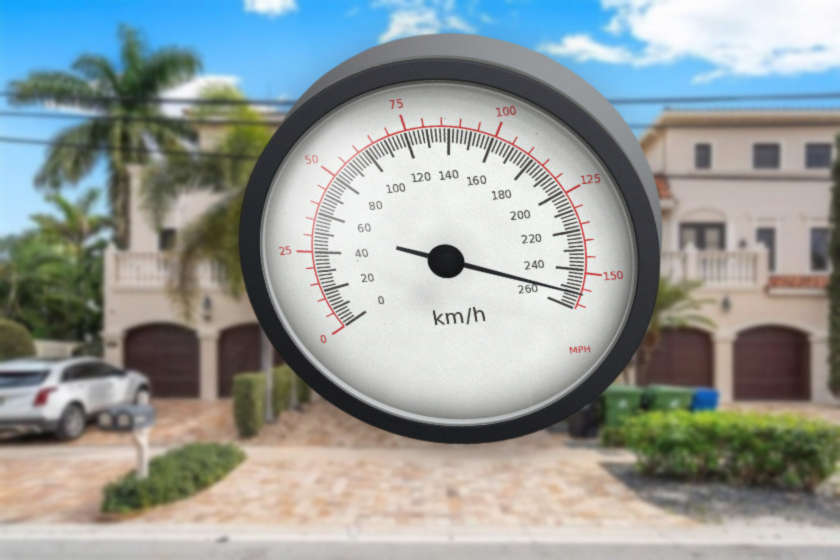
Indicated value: 250 km/h
